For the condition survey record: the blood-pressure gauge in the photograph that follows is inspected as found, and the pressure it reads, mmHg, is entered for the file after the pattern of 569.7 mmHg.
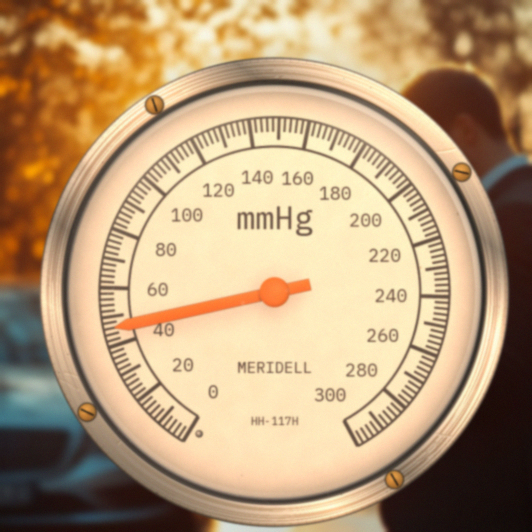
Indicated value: 46 mmHg
